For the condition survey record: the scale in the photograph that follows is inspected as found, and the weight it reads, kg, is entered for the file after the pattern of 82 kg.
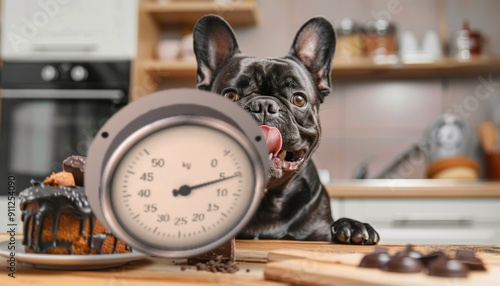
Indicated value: 5 kg
